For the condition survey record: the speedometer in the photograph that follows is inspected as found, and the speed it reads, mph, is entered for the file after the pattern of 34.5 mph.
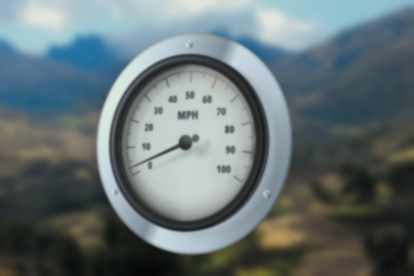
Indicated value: 2.5 mph
